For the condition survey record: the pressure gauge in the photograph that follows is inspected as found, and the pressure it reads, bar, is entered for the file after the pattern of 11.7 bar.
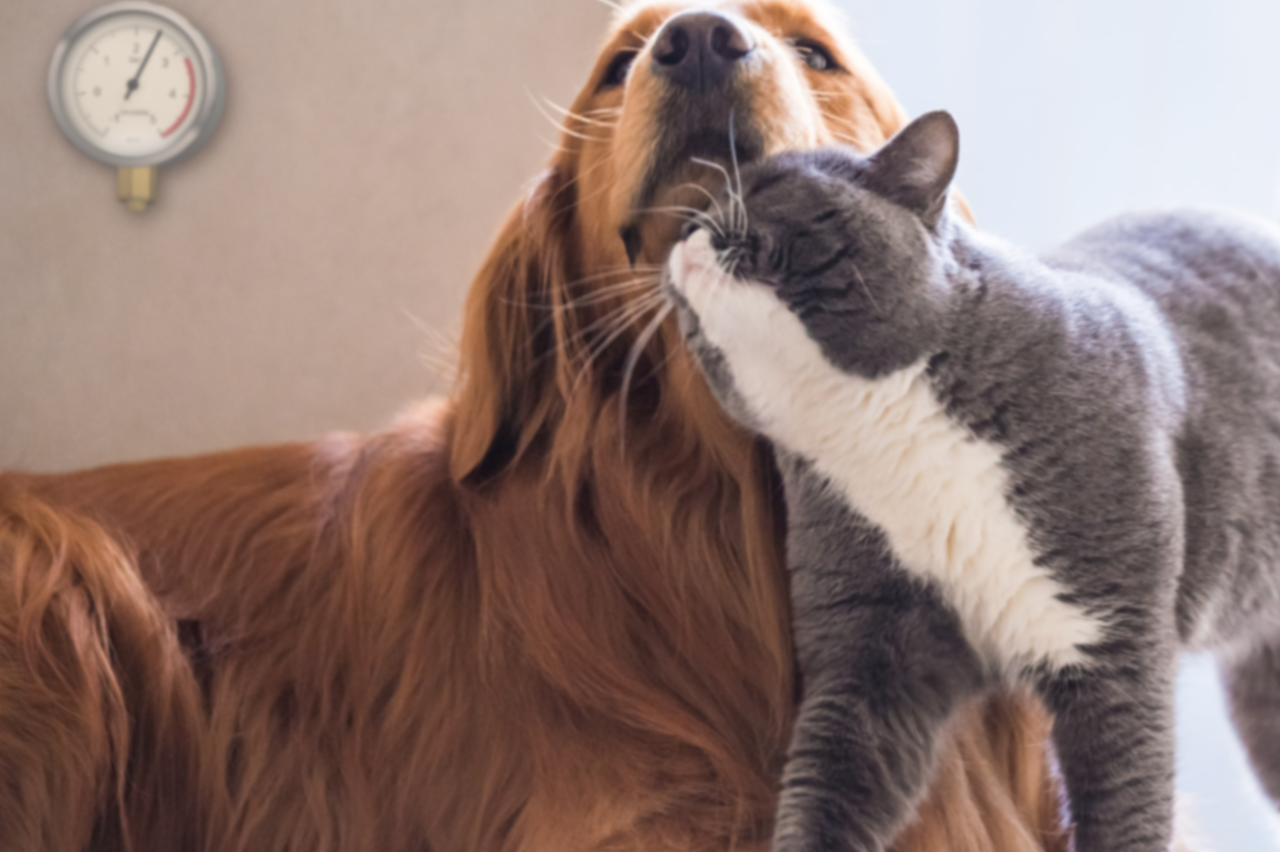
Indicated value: 2.5 bar
